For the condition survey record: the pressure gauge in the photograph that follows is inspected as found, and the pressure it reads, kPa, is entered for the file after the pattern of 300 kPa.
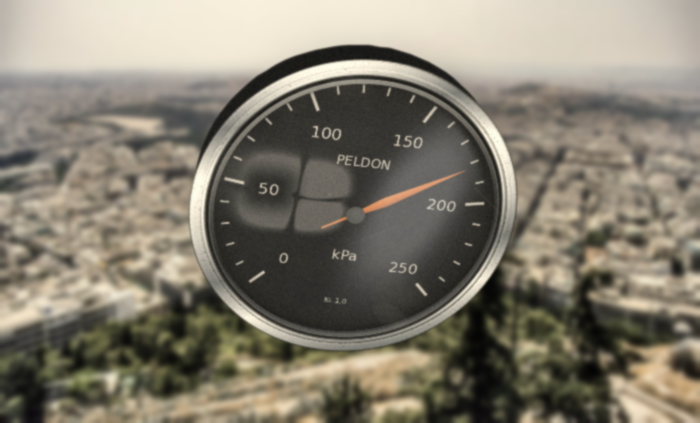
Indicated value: 180 kPa
